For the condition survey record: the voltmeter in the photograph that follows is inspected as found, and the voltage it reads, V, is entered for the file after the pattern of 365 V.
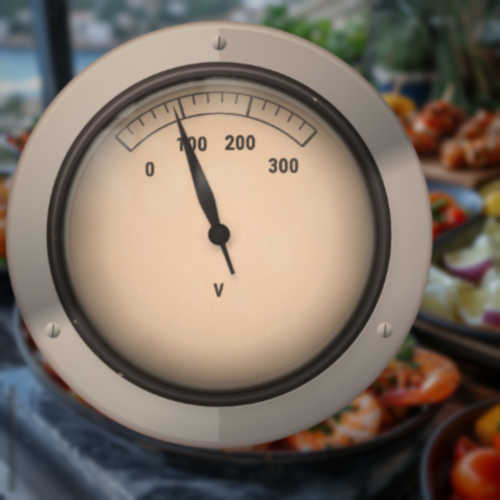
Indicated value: 90 V
